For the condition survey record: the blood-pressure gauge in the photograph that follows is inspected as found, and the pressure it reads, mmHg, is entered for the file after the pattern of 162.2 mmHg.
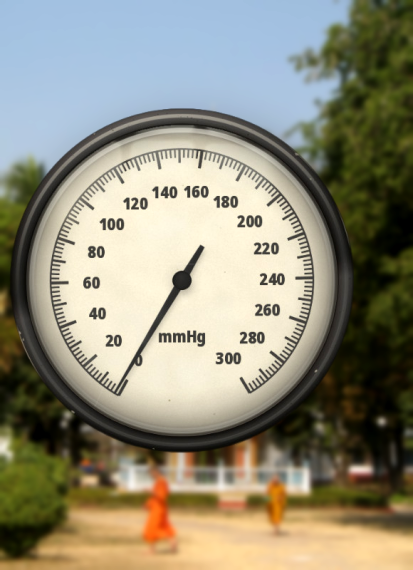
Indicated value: 2 mmHg
